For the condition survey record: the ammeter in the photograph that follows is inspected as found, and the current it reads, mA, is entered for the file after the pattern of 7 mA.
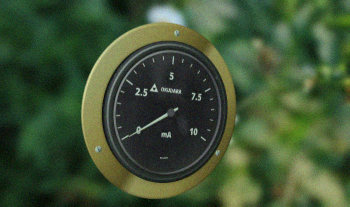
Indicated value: 0 mA
